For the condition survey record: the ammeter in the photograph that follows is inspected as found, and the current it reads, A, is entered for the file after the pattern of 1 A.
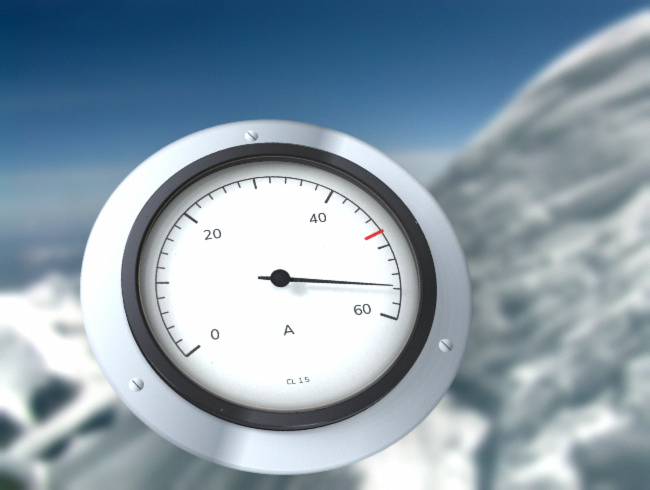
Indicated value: 56 A
